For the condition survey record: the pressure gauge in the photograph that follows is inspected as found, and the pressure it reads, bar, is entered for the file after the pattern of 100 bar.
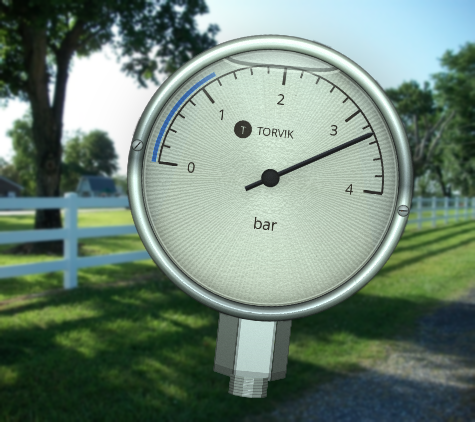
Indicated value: 3.3 bar
